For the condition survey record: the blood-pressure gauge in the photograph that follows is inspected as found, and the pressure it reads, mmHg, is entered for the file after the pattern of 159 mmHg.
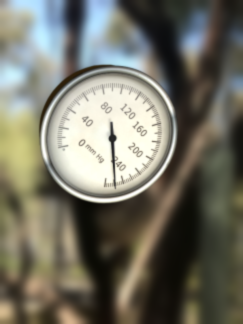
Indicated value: 250 mmHg
